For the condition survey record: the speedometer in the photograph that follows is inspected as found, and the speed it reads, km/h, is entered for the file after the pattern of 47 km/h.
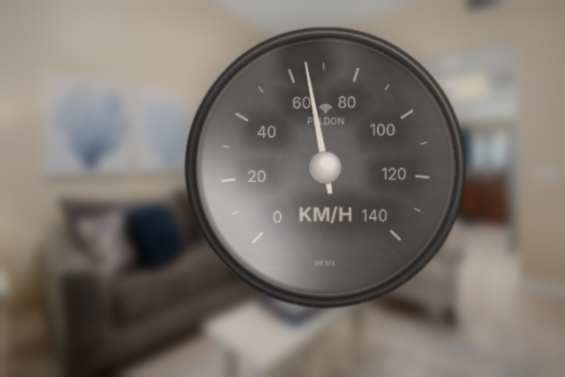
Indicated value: 65 km/h
